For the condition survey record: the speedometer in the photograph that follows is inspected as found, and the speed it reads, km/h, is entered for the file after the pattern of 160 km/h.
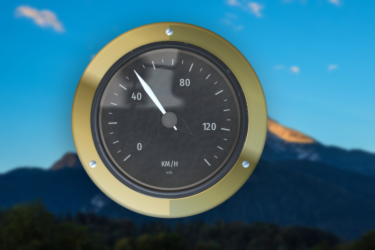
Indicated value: 50 km/h
